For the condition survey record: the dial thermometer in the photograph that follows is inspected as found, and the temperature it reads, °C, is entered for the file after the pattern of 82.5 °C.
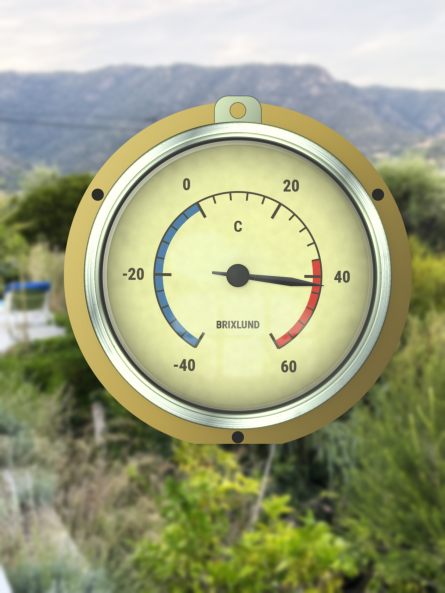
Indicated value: 42 °C
